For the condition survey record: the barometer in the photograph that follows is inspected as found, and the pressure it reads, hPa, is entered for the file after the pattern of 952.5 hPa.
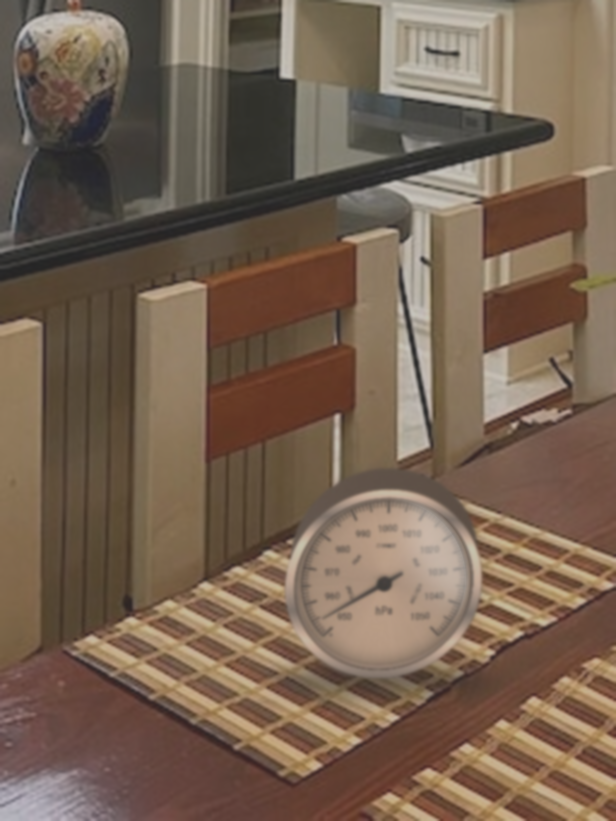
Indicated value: 955 hPa
